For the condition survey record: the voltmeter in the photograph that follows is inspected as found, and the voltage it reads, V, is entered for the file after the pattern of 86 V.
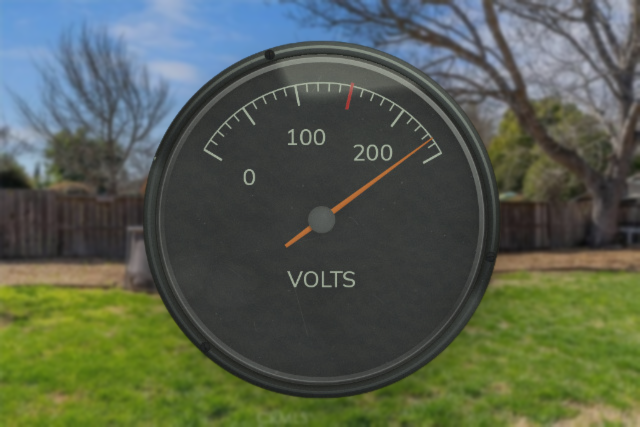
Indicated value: 235 V
